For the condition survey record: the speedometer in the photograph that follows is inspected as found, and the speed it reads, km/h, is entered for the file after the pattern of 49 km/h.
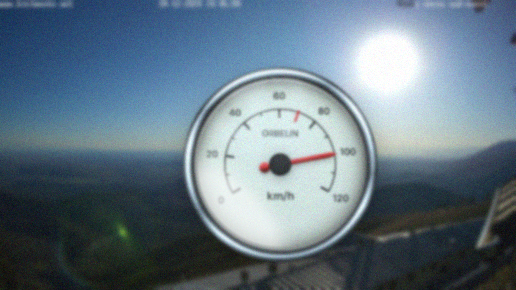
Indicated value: 100 km/h
